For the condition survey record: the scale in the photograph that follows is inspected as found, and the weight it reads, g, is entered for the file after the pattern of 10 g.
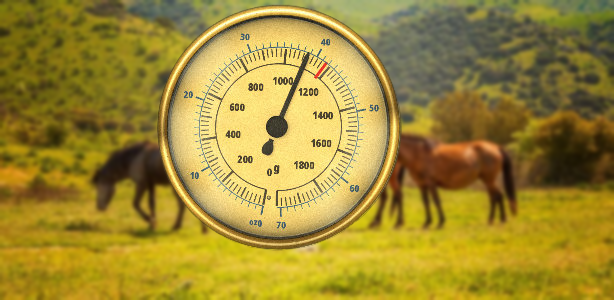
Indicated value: 1100 g
